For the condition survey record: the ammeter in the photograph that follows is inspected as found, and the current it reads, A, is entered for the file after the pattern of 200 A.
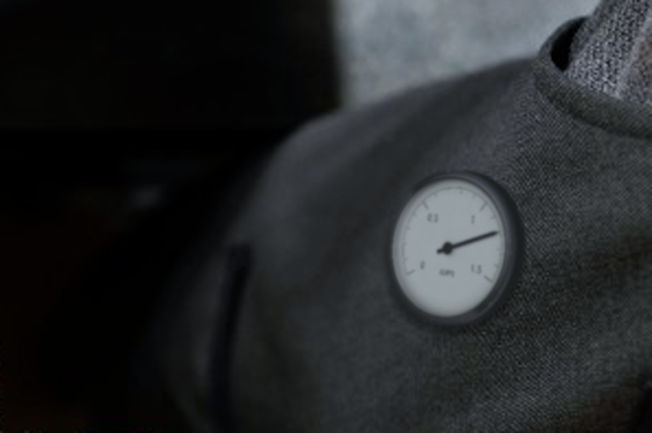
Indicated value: 1.2 A
